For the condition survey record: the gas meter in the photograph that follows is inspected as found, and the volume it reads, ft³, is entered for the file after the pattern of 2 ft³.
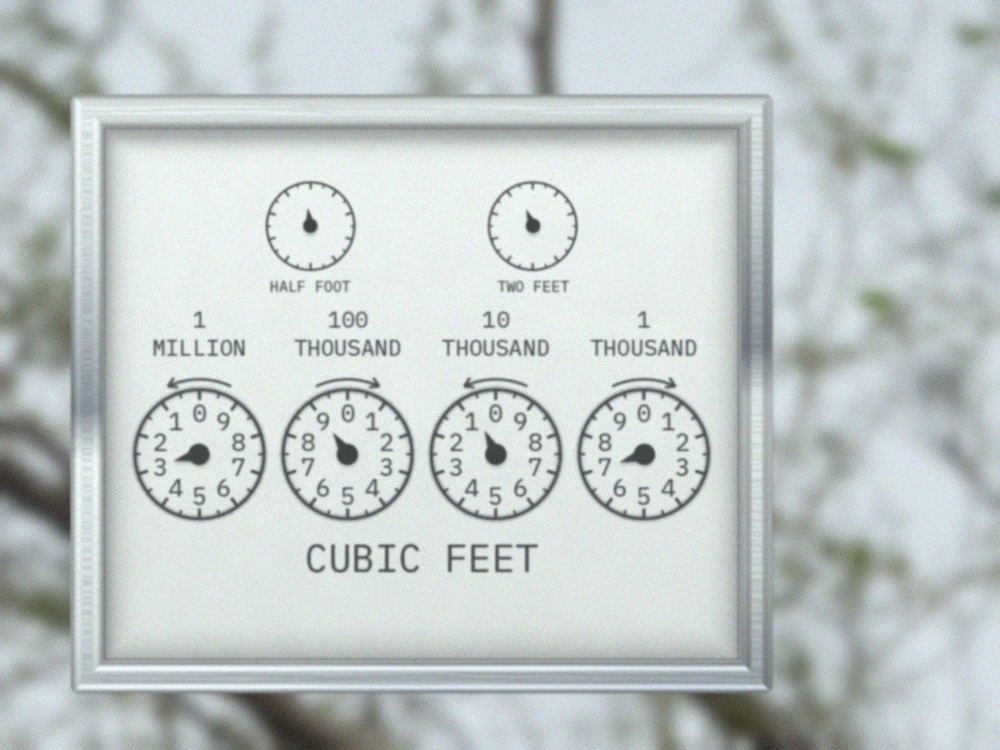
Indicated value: 290700 ft³
